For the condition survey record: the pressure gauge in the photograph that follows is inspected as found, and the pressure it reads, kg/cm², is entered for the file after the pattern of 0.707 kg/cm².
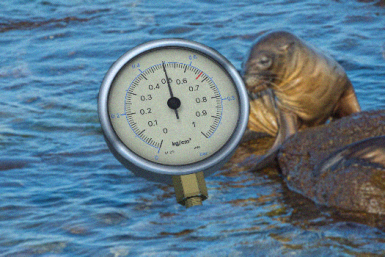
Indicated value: 0.5 kg/cm²
